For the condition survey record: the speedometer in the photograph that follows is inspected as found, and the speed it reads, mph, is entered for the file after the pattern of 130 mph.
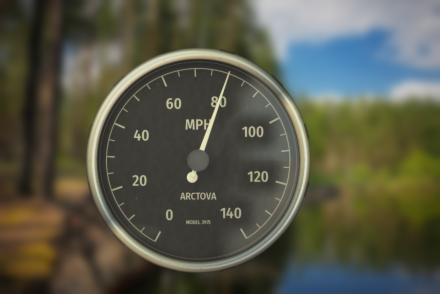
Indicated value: 80 mph
